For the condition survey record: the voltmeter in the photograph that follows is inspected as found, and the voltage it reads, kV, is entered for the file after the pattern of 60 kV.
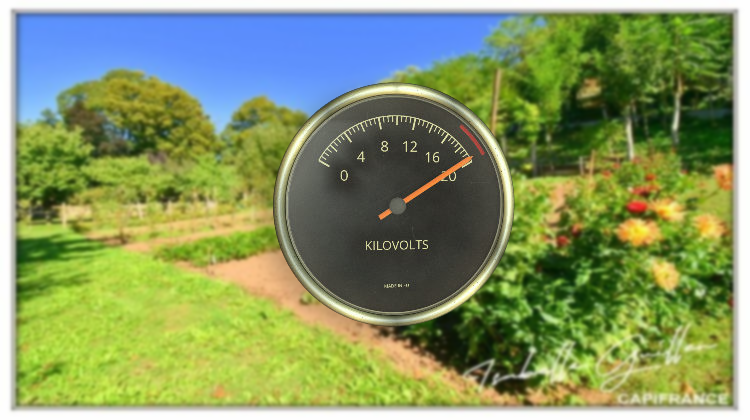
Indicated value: 19.5 kV
